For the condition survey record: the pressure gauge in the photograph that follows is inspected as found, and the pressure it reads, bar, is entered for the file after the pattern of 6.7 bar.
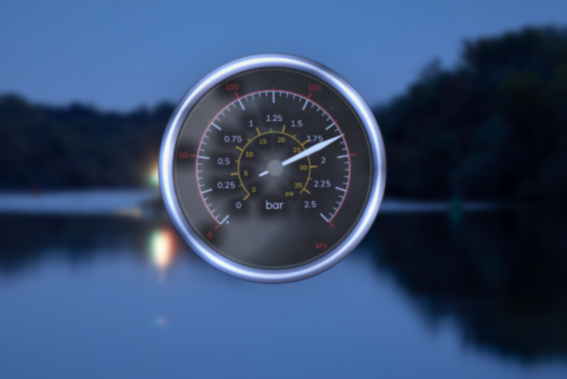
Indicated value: 1.85 bar
